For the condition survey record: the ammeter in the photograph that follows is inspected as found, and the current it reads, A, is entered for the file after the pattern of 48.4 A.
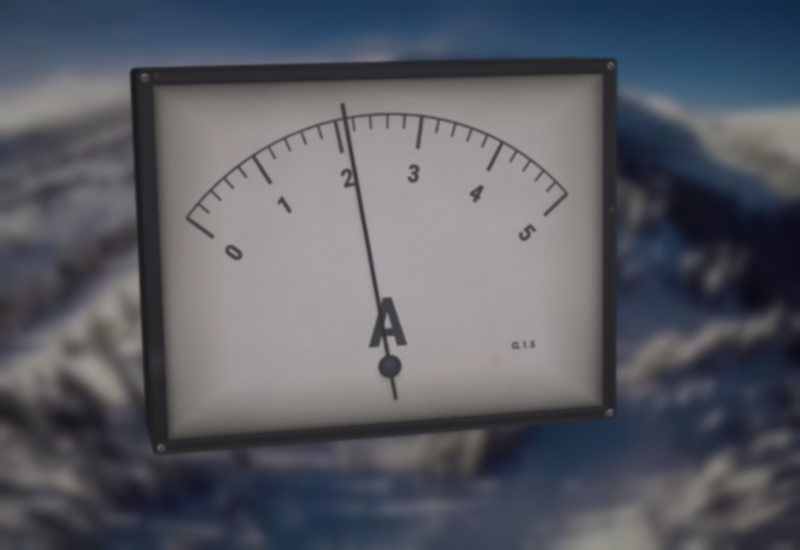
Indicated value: 2.1 A
